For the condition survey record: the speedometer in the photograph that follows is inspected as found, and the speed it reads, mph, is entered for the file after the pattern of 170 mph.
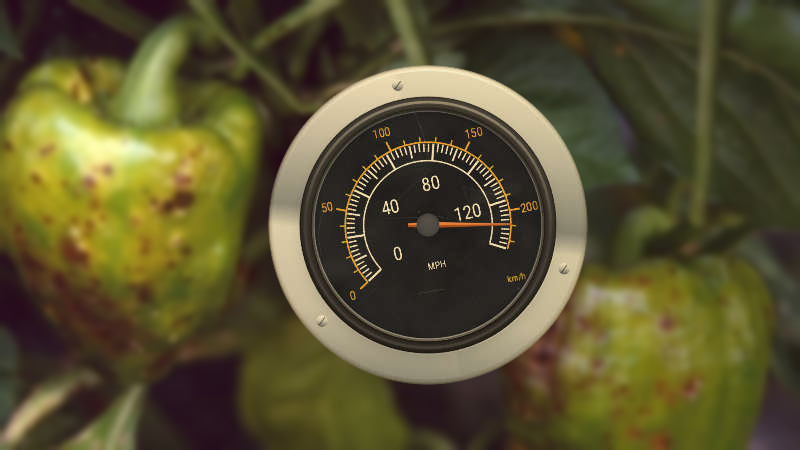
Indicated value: 130 mph
